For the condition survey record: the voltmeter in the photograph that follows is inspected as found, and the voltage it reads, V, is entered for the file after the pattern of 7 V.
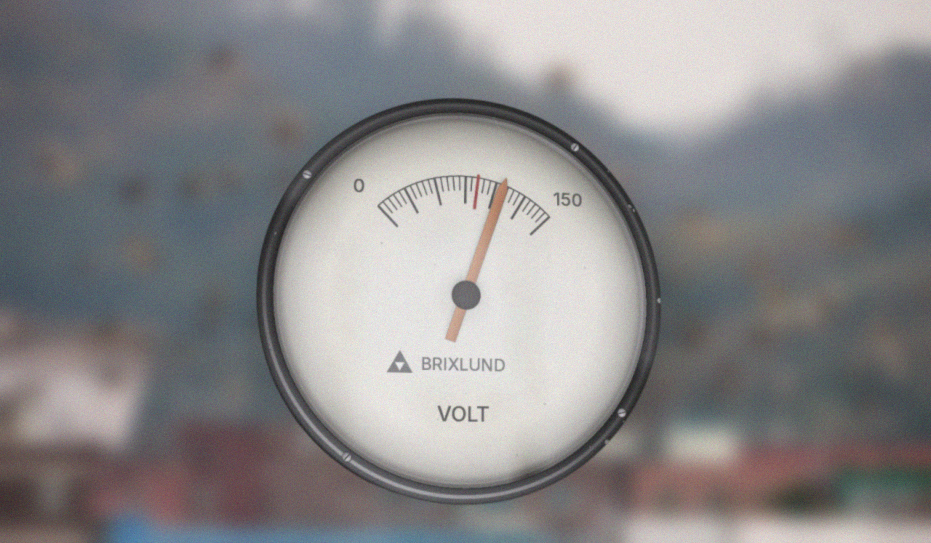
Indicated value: 105 V
